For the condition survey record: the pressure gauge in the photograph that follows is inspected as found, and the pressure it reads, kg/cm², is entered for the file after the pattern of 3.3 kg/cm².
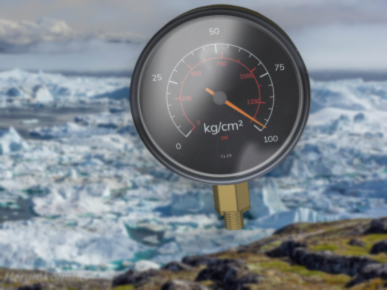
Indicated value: 97.5 kg/cm²
